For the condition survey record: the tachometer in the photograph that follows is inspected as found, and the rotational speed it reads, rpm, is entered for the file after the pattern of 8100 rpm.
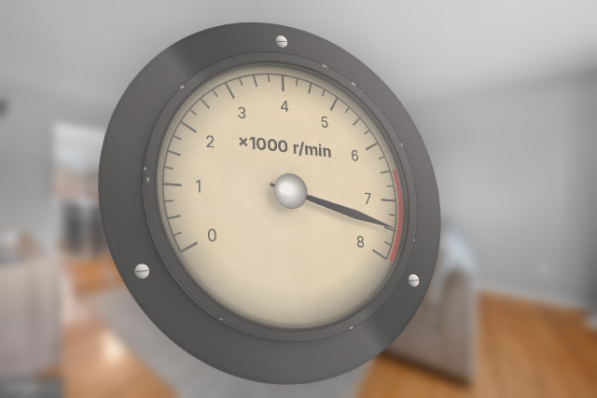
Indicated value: 7500 rpm
